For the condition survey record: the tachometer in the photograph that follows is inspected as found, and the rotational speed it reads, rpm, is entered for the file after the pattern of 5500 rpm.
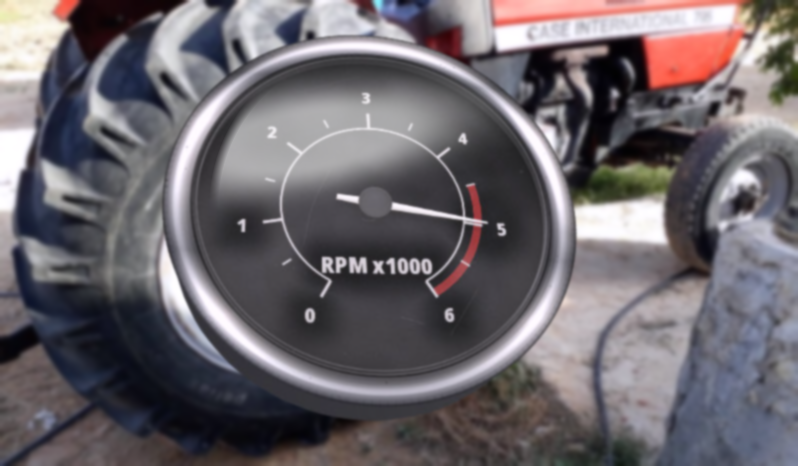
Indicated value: 5000 rpm
